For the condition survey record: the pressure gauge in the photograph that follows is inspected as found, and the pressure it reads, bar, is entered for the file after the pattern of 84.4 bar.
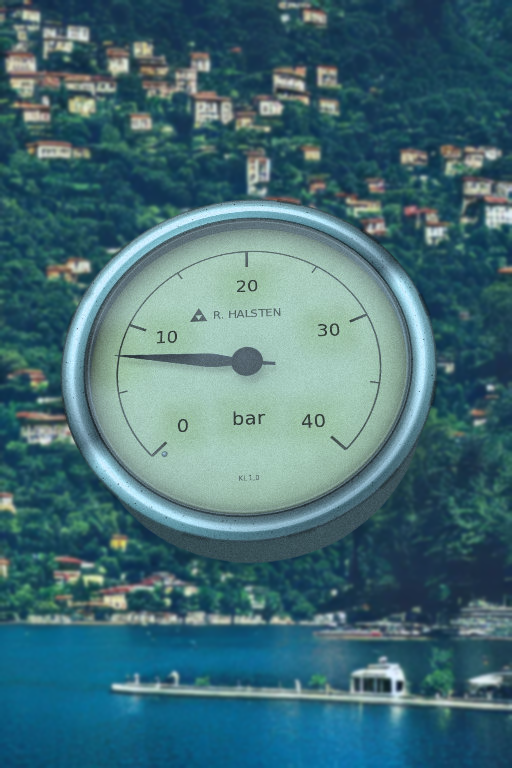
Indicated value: 7.5 bar
